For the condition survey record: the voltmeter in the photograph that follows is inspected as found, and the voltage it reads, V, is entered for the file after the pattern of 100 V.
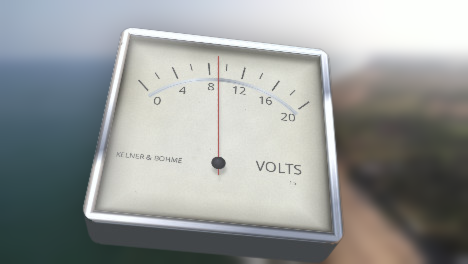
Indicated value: 9 V
